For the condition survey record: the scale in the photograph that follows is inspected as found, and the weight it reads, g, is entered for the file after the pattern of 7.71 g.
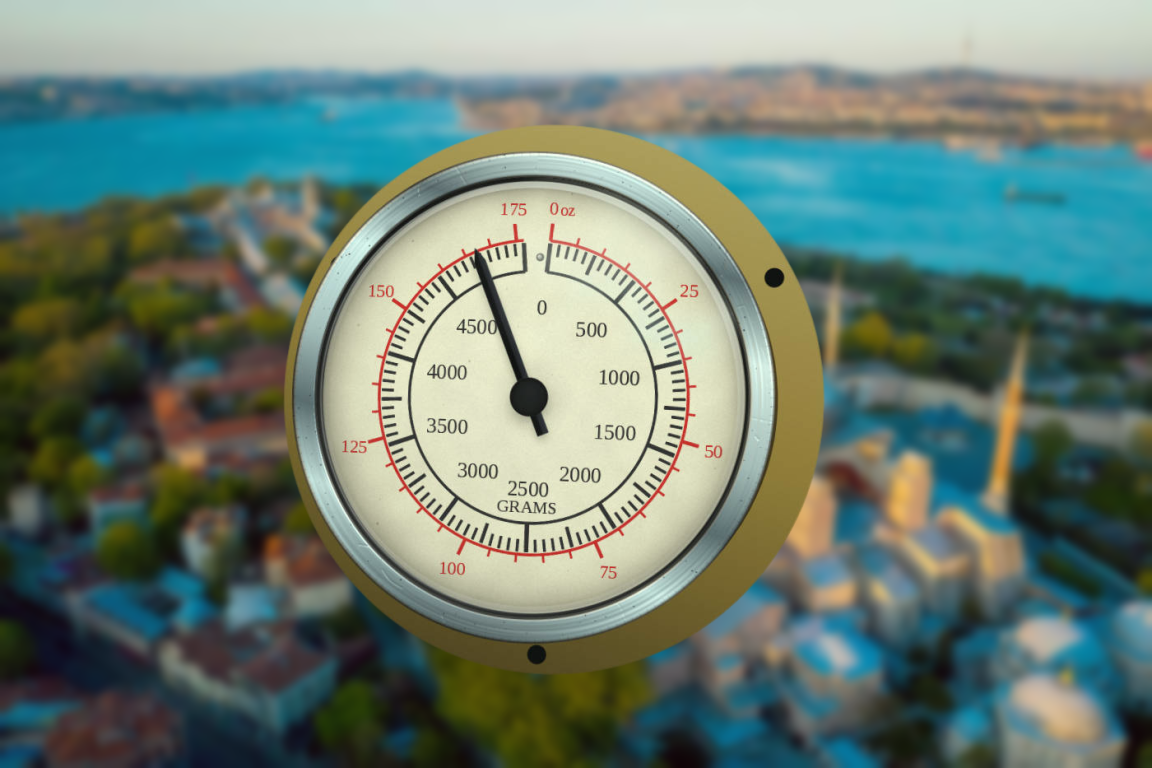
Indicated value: 4750 g
